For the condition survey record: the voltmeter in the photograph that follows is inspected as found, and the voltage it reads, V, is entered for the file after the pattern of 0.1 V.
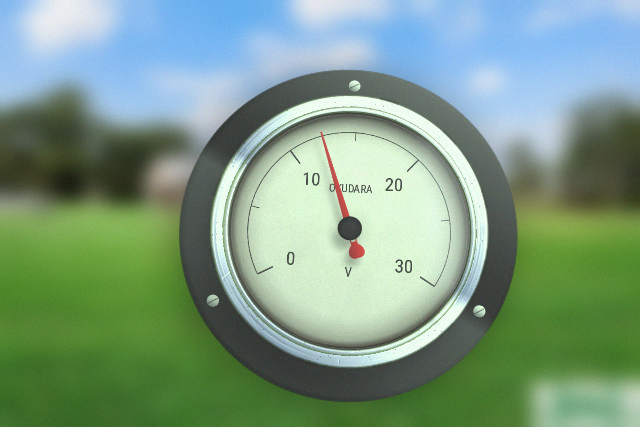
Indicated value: 12.5 V
